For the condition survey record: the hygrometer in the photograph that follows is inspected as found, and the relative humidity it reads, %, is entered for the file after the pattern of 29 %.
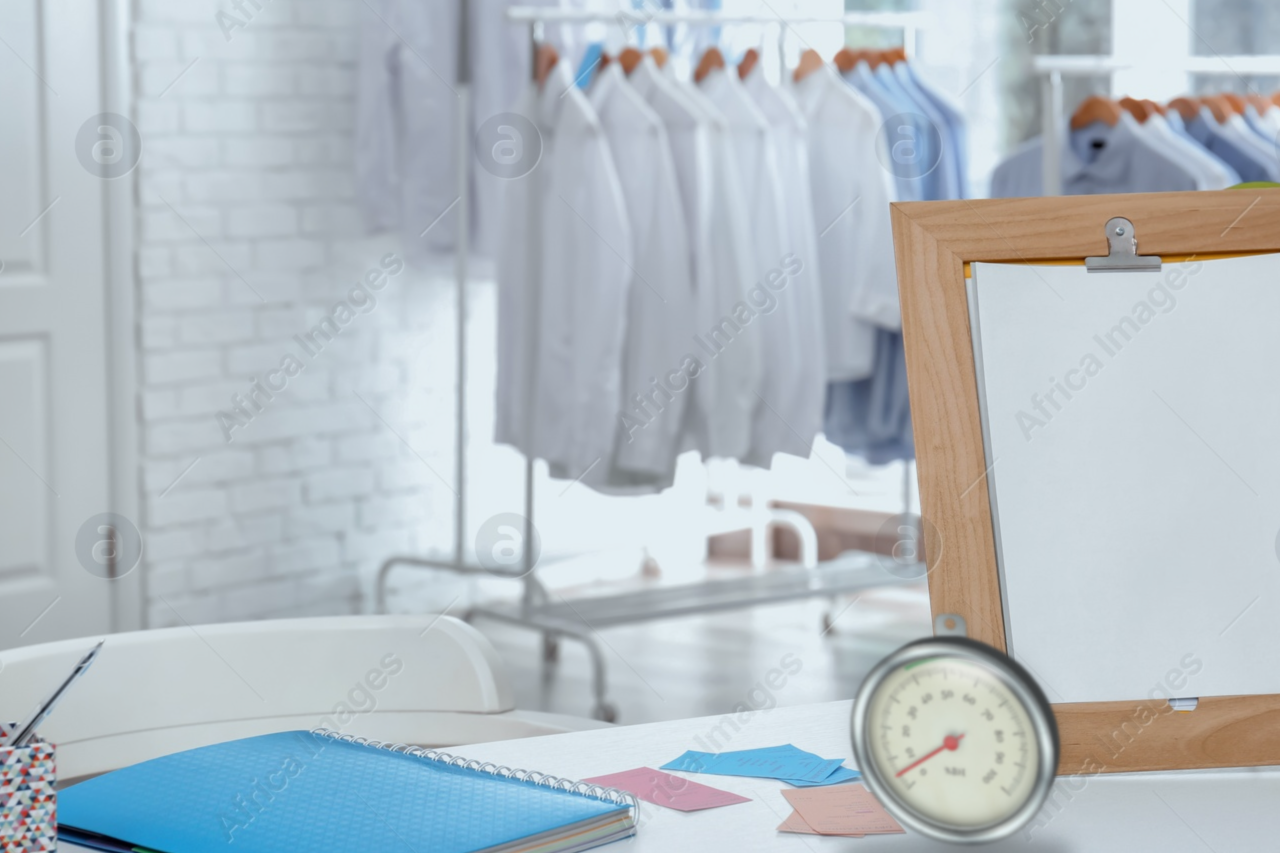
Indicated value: 5 %
